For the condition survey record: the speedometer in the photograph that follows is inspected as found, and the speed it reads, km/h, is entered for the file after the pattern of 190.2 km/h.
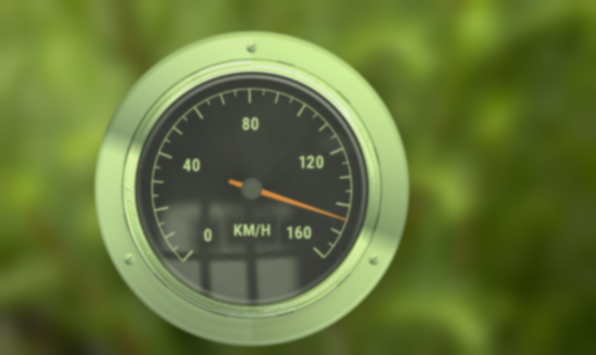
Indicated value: 145 km/h
